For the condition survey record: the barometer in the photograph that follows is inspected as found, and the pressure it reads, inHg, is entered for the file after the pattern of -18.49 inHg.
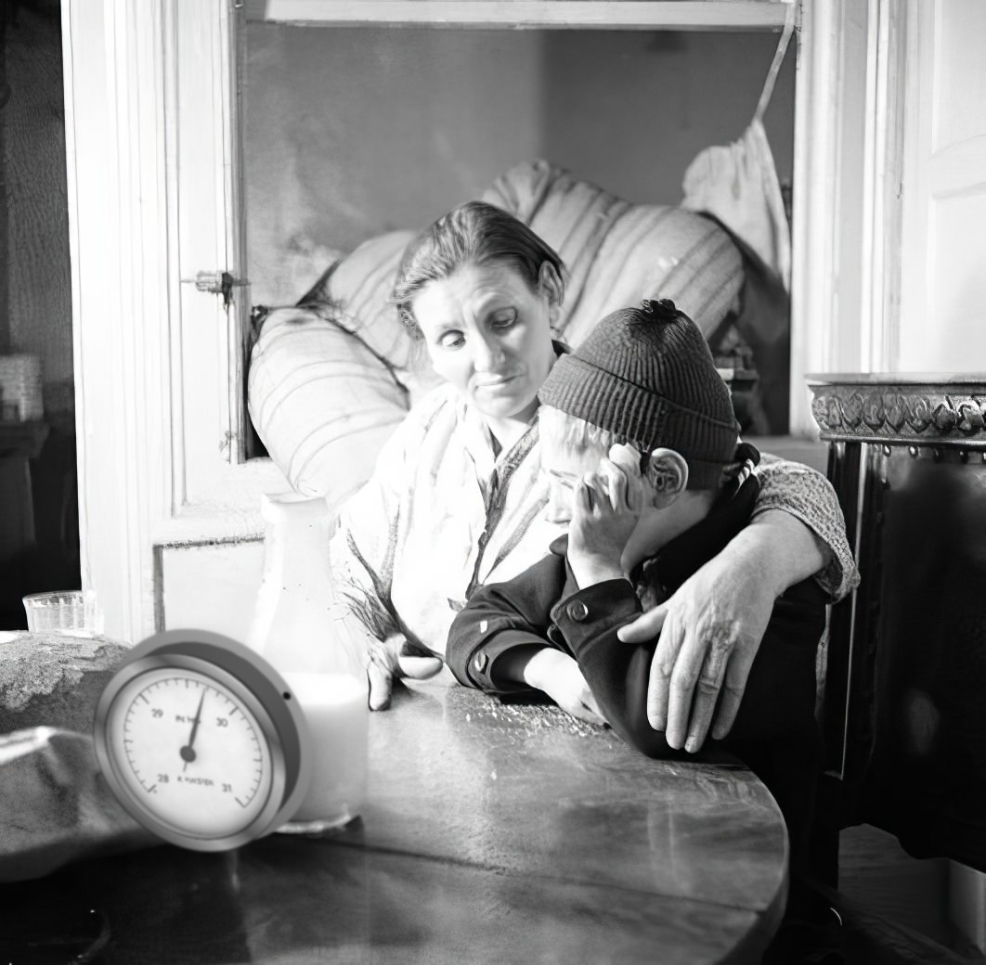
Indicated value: 29.7 inHg
